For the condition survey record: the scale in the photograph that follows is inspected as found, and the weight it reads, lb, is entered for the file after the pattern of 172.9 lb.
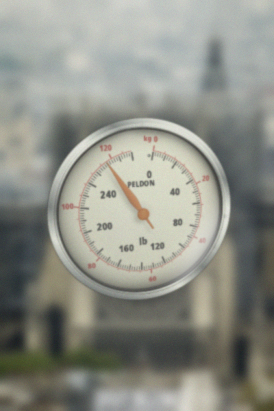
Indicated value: 260 lb
